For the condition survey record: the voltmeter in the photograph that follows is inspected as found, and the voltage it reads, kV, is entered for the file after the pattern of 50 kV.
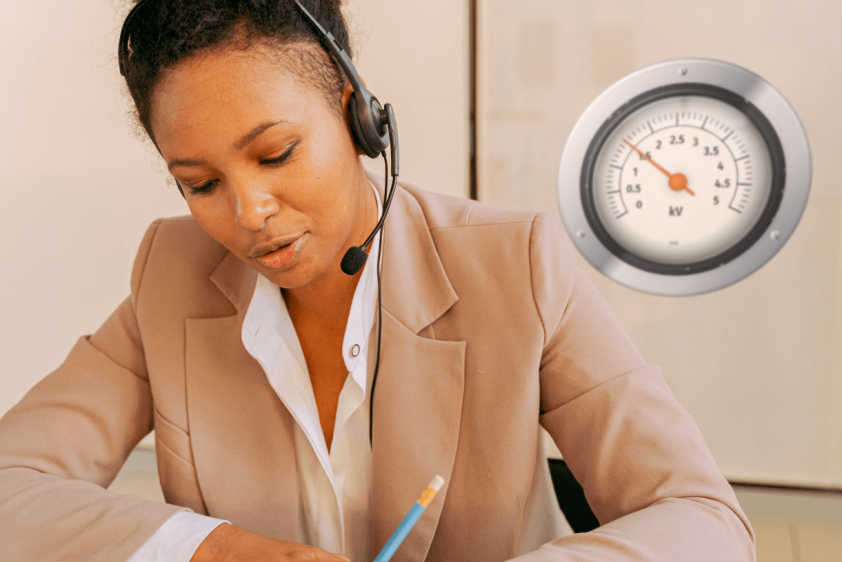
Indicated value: 1.5 kV
